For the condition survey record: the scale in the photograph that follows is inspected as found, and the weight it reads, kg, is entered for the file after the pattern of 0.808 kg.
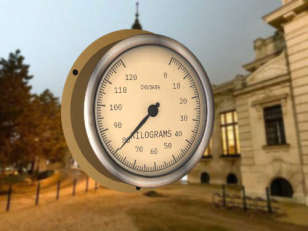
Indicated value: 80 kg
